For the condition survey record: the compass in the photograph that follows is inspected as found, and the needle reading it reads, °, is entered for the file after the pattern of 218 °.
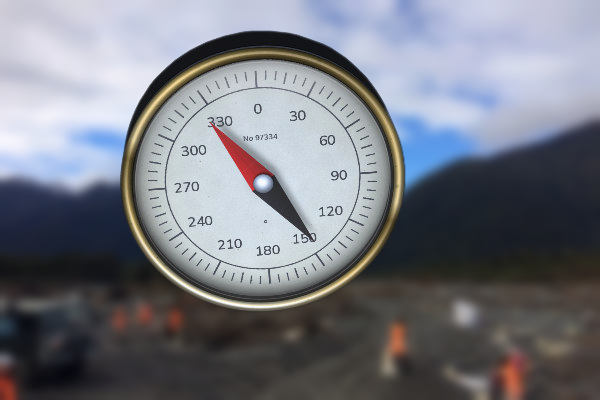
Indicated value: 325 °
